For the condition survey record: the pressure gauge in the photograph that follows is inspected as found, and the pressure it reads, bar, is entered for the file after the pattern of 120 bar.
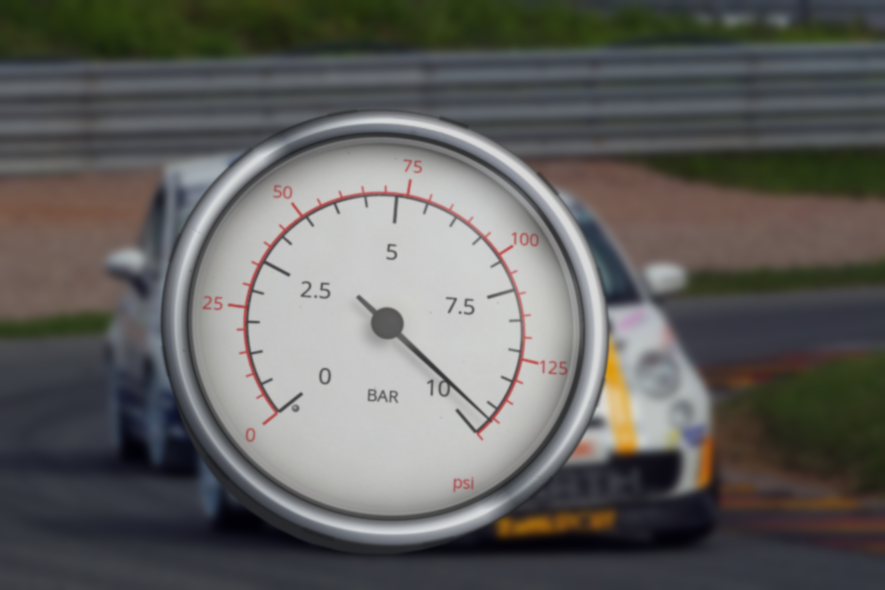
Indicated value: 9.75 bar
